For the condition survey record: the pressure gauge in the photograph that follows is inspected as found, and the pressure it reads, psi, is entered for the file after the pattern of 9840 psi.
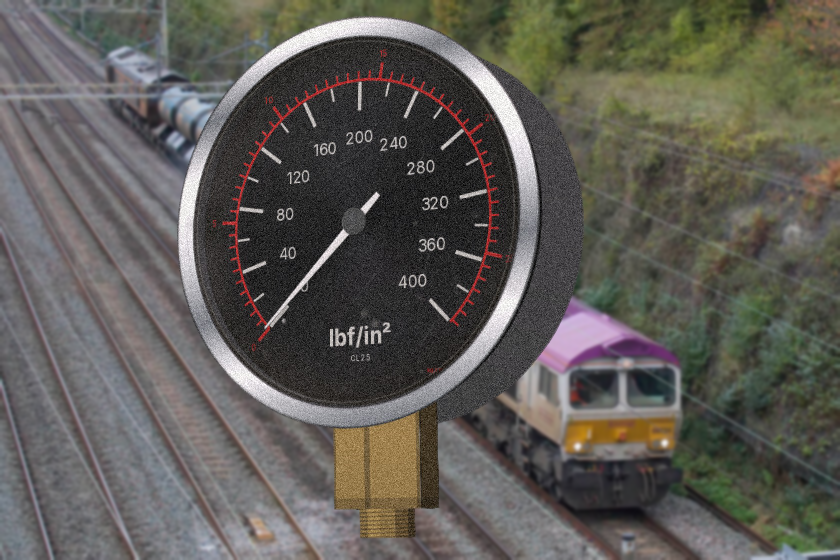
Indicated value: 0 psi
